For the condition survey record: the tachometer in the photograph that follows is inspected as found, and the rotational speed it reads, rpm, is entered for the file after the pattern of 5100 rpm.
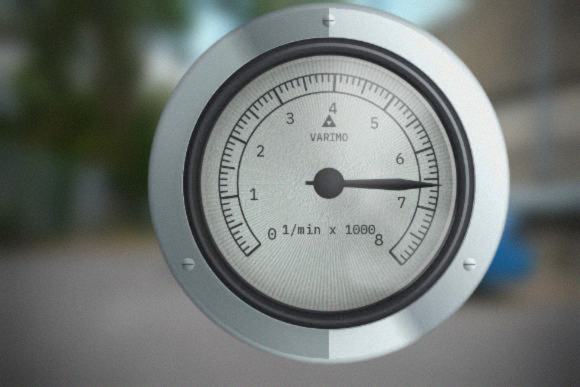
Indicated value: 6600 rpm
